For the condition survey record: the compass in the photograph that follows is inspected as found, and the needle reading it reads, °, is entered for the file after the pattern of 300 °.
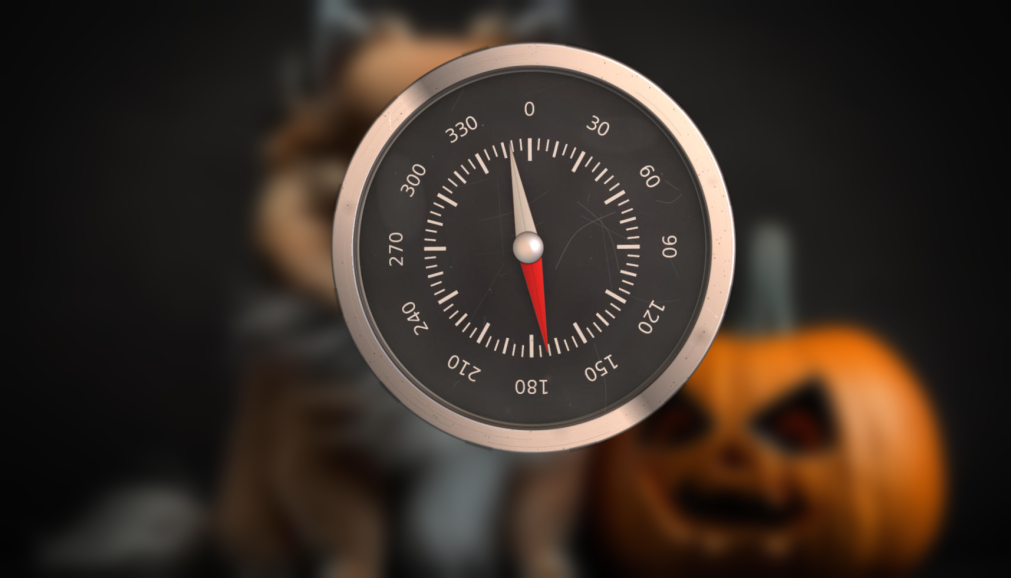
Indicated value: 170 °
